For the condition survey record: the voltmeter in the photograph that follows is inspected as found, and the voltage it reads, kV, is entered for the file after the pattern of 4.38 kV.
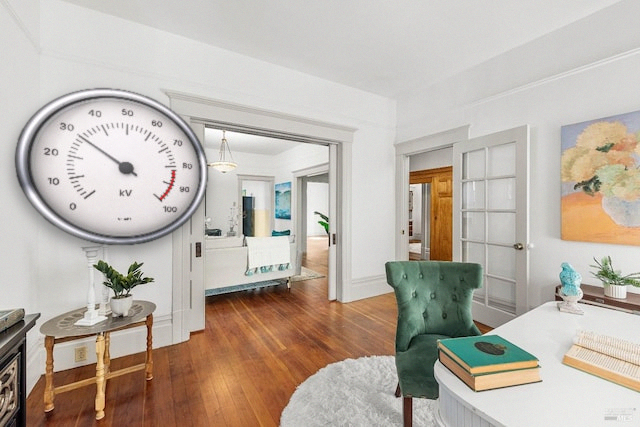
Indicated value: 30 kV
